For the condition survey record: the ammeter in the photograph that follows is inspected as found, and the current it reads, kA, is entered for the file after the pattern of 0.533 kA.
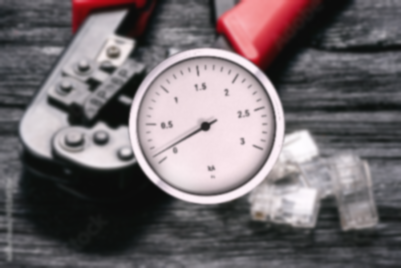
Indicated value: 0.1 kA
